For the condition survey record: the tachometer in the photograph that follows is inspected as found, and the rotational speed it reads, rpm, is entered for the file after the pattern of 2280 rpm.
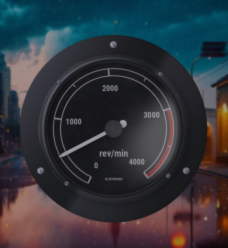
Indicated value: 500 rpm
